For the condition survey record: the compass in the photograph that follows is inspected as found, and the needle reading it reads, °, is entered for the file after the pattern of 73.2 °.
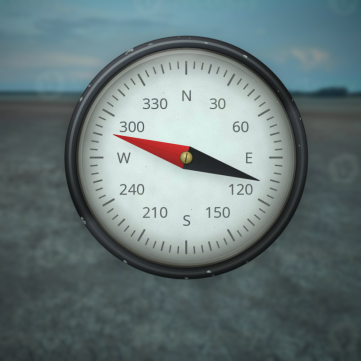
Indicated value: 287.5 °
